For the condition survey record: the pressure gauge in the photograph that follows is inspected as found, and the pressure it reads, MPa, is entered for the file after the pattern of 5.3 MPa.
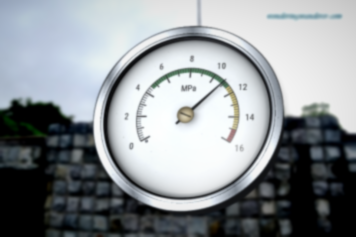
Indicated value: 11 MPa
